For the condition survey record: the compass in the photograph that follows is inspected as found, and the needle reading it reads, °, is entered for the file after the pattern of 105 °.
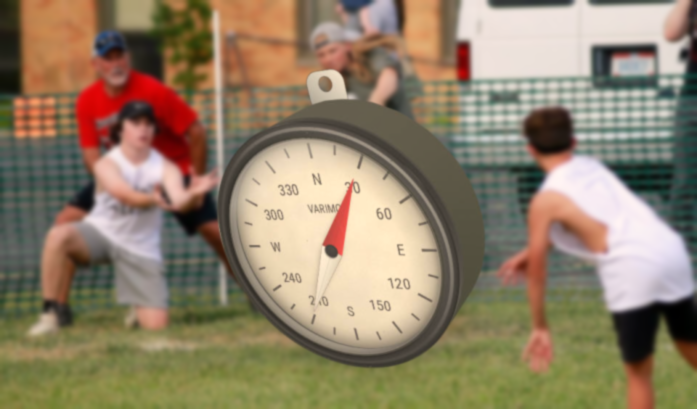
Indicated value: 30 °
